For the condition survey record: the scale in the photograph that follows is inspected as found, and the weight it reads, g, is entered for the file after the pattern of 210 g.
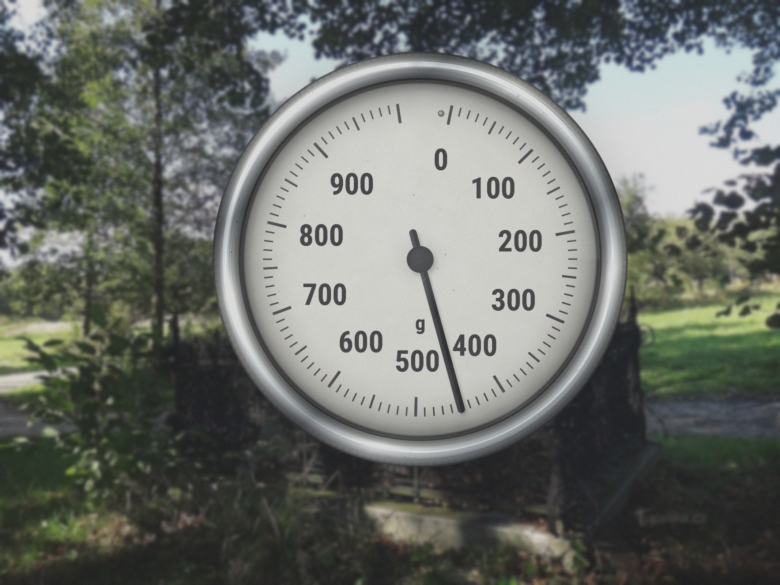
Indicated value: 450 g
